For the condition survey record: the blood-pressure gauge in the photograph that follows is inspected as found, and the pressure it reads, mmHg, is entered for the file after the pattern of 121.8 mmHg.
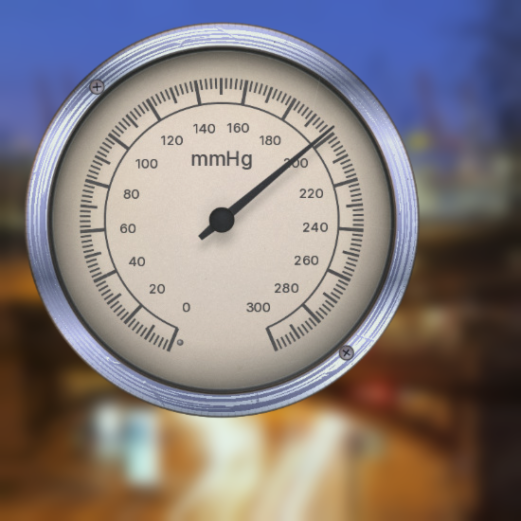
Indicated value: 198 mmHg
